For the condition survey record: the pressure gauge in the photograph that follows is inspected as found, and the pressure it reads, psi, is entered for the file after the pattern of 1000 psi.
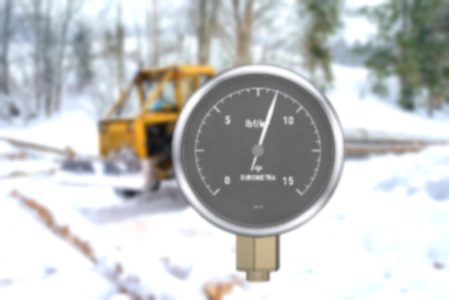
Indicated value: 8.5 psi
